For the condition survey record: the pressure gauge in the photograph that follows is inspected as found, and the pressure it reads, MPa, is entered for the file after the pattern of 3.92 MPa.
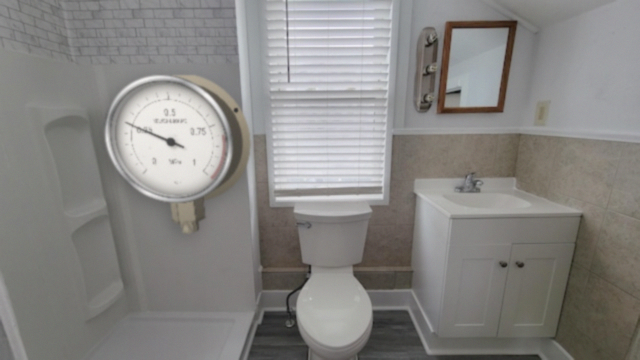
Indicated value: 0.25 MPa
